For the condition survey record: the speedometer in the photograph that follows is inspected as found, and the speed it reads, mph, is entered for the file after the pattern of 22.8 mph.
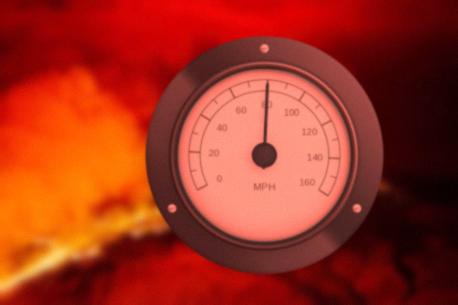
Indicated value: 80 mph
